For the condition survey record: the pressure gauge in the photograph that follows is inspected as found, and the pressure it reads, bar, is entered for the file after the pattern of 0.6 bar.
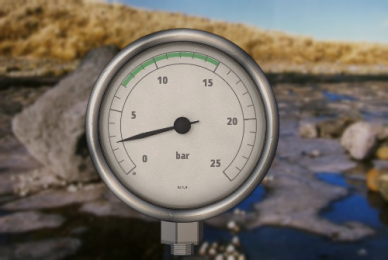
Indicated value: 2.5 bar
